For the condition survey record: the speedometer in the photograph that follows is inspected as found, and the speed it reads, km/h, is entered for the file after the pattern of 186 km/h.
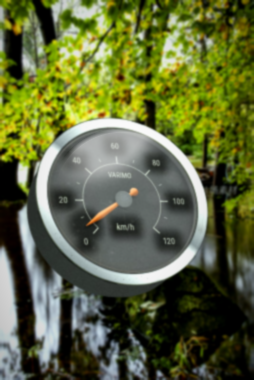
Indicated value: 5 km/h
